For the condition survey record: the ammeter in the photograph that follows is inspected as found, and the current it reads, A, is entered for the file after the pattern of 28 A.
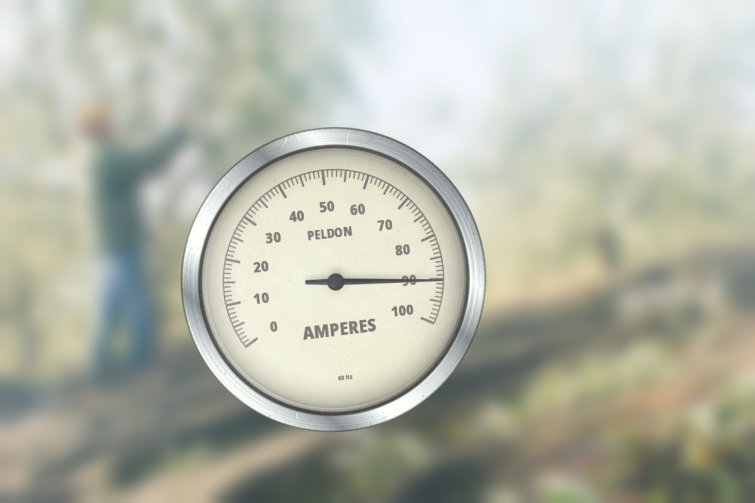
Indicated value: 90 A
